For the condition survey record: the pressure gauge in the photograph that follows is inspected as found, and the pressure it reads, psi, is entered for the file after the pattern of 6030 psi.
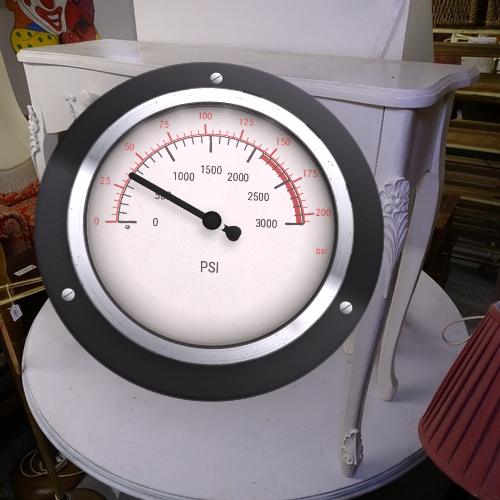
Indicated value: 500 psi
